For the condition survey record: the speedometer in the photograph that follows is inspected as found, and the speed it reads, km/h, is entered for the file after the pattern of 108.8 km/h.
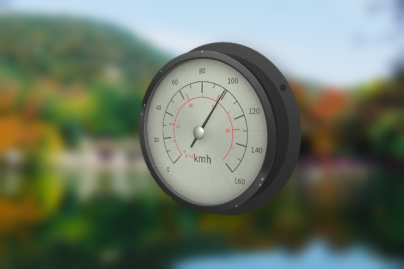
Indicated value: 100 km/h
